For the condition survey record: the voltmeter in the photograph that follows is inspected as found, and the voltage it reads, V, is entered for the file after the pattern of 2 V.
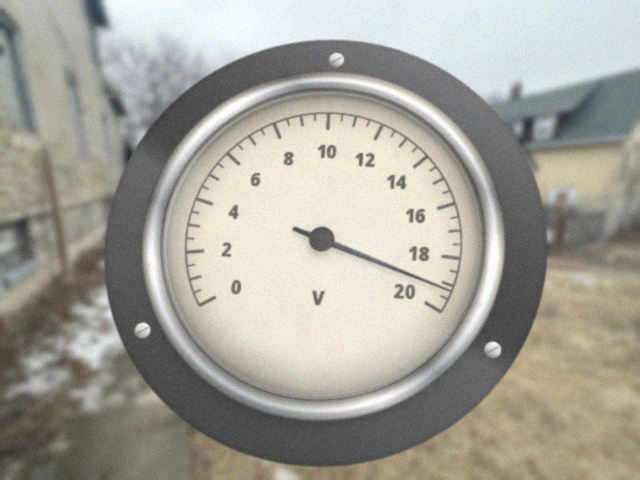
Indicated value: 19.25 V
